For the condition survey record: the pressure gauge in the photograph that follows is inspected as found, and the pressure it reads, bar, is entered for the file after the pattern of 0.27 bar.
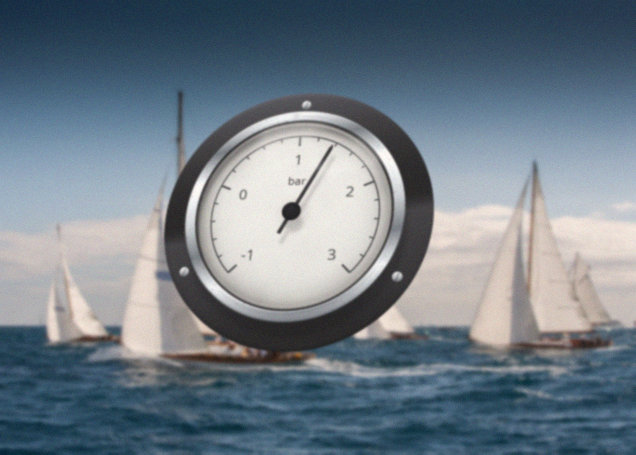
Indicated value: 1.4 bar
